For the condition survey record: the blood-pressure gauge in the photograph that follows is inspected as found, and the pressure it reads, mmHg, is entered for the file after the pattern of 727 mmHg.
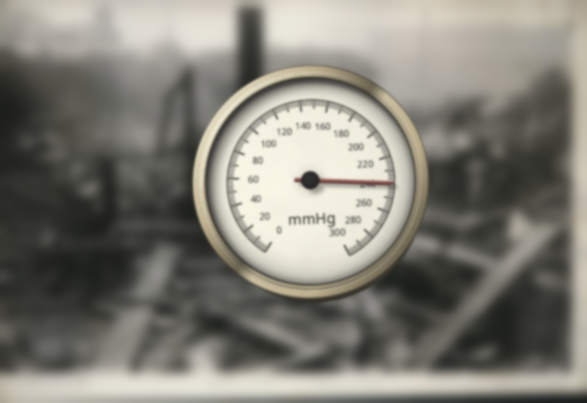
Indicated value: 240 mmHg
